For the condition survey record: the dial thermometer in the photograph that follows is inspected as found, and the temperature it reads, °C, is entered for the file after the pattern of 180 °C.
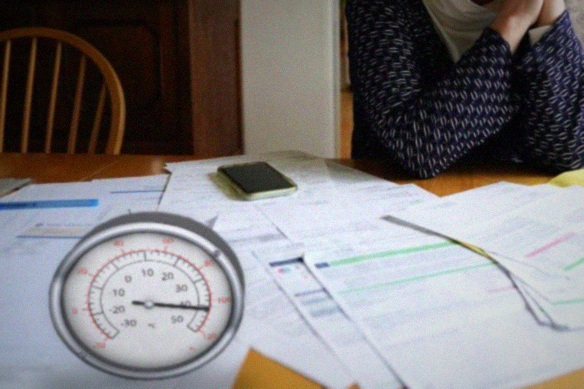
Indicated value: 40 °C
